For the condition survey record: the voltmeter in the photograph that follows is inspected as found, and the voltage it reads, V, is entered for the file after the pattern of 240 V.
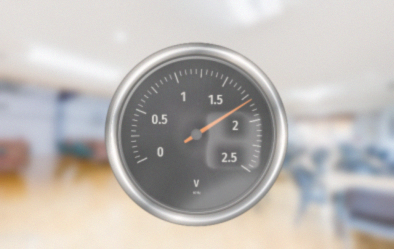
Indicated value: 1.8 V
